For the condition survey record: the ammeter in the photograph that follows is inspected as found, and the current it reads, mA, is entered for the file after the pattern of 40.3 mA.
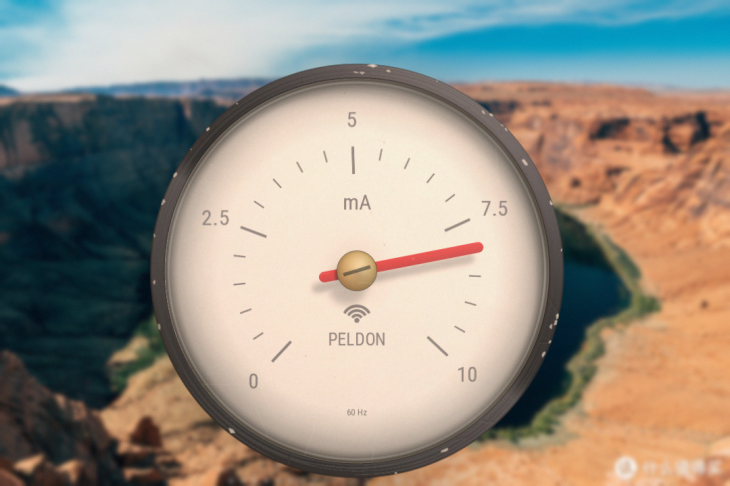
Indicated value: 8 mA
